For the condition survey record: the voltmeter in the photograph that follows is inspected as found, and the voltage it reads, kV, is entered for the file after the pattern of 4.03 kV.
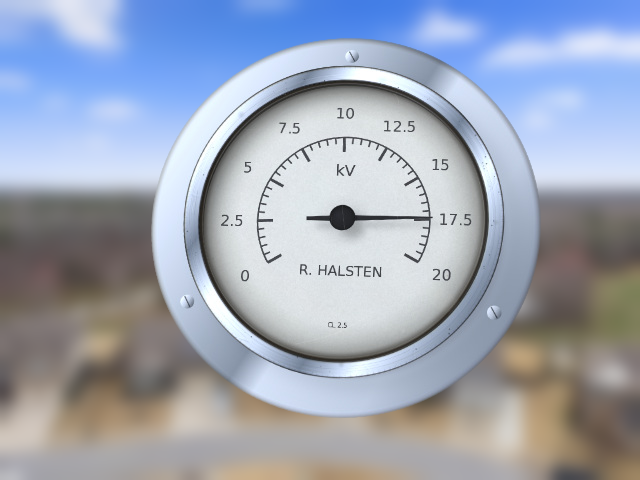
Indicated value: 17.5 kV
